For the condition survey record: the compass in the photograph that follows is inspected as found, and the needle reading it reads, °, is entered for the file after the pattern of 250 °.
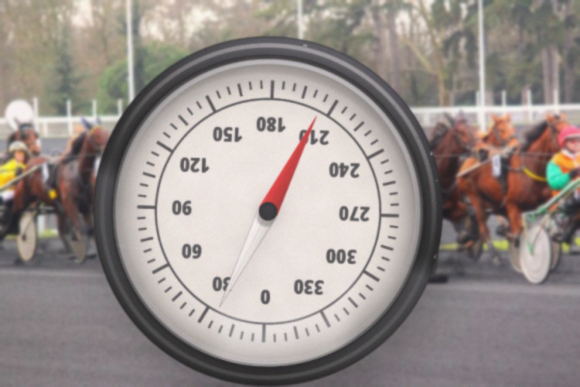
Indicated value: 205 °
